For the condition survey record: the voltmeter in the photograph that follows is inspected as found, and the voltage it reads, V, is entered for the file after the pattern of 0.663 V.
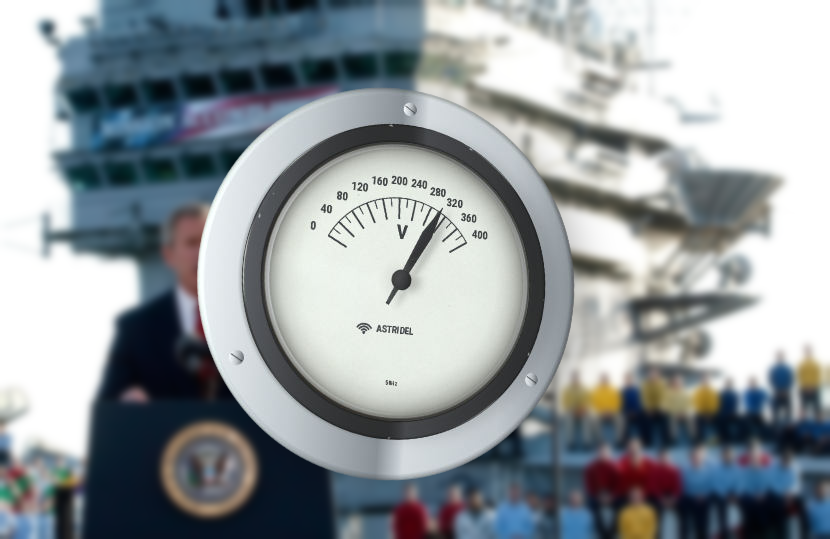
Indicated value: 300 V
